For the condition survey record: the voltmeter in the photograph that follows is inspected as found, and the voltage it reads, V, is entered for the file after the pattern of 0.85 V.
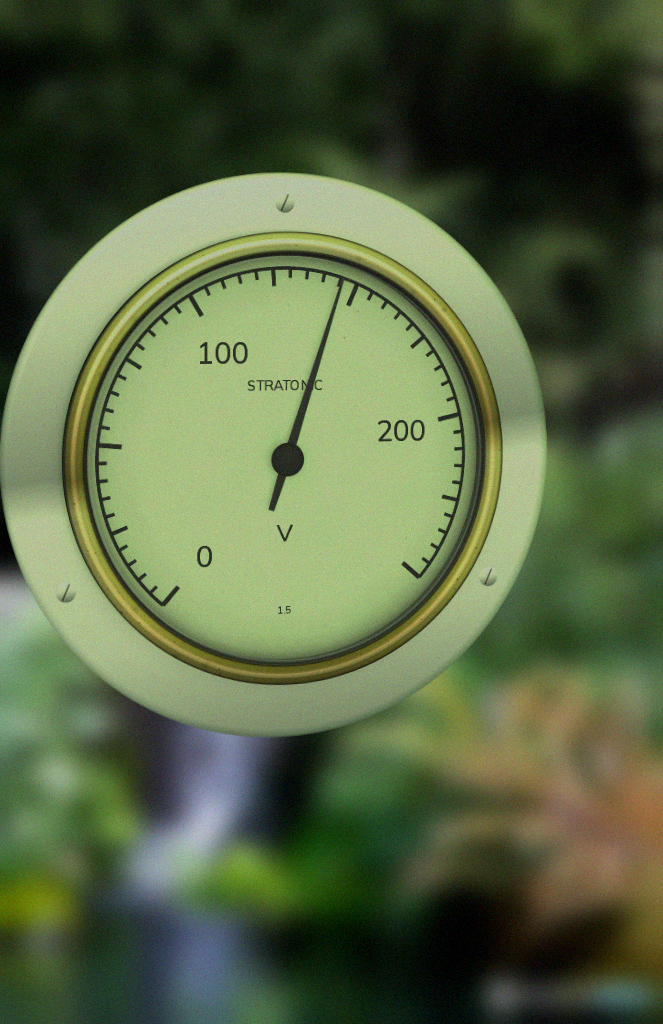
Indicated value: 145 V
